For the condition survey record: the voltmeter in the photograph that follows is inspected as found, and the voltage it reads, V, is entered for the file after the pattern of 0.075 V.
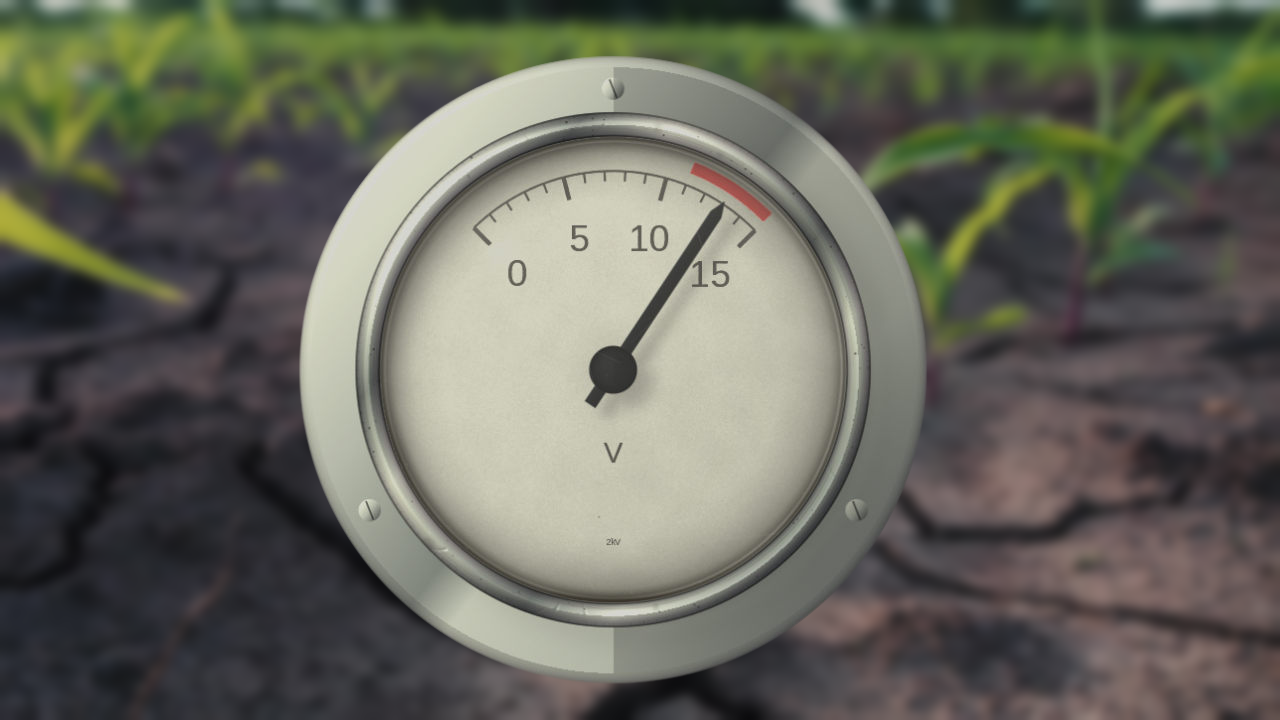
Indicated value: 13 V
